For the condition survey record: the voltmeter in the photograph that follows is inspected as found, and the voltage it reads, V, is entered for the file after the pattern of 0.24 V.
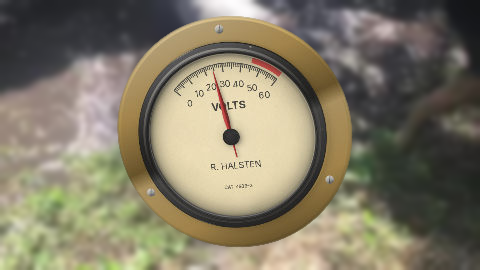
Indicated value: 25 V
